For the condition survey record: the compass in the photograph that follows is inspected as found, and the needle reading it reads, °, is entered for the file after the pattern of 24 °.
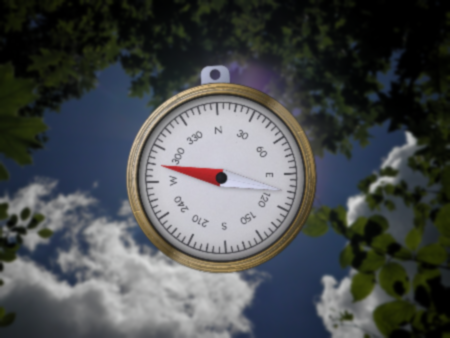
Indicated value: 285 °
